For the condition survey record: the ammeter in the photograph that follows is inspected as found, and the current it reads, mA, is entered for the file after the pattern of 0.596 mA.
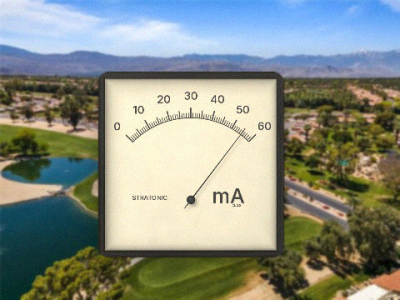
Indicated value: 55 mA
